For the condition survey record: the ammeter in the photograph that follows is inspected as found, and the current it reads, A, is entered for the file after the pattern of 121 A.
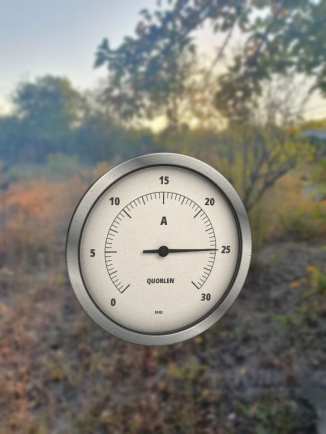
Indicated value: 25 A
